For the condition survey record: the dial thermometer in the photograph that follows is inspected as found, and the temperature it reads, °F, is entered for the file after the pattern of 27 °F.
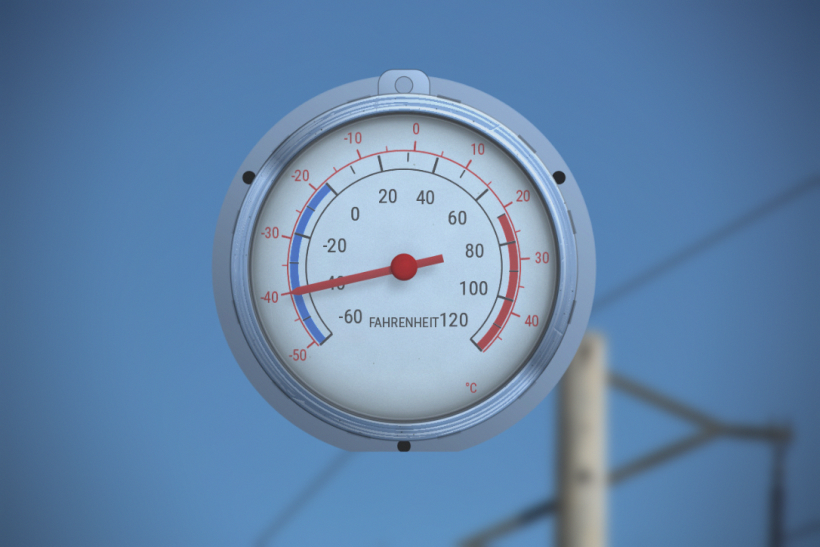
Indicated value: -40 °F
